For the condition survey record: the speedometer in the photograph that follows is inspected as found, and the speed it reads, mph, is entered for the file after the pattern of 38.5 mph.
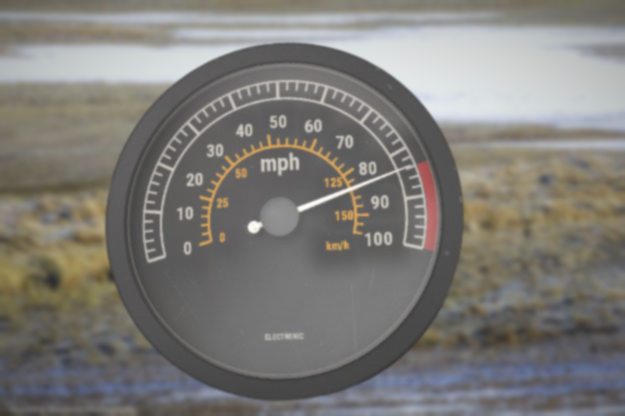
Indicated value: 84 mph
